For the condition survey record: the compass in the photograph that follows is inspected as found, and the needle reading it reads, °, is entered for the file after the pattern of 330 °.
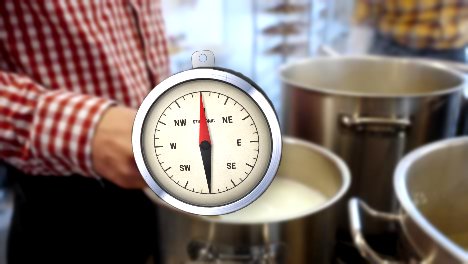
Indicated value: 0 °
